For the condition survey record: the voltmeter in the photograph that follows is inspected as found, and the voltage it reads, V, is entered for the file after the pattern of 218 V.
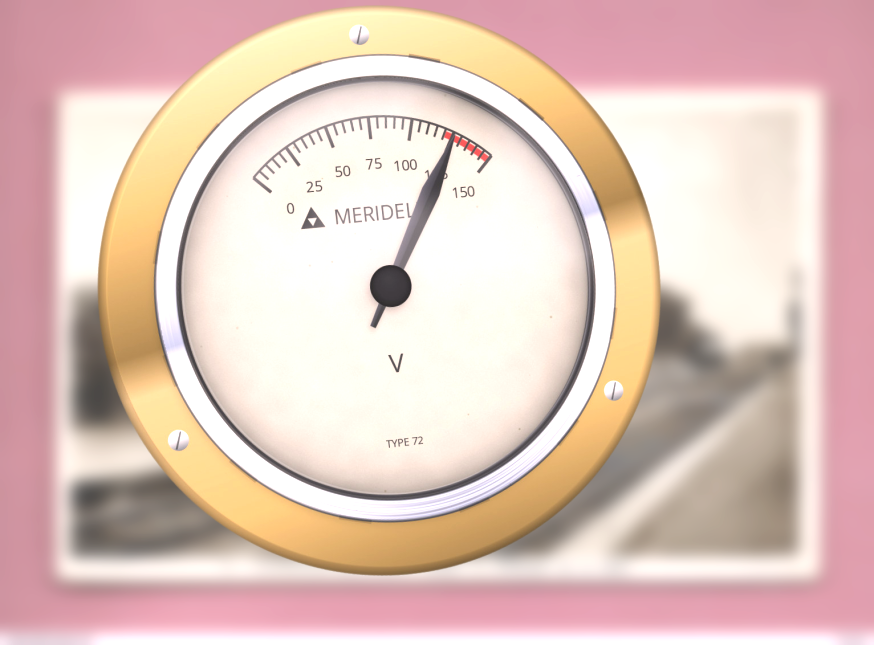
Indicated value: 125 V
